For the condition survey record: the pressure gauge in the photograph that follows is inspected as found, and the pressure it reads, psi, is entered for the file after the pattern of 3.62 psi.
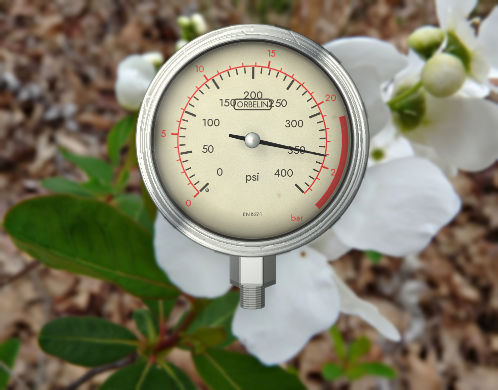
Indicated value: 350 psi
